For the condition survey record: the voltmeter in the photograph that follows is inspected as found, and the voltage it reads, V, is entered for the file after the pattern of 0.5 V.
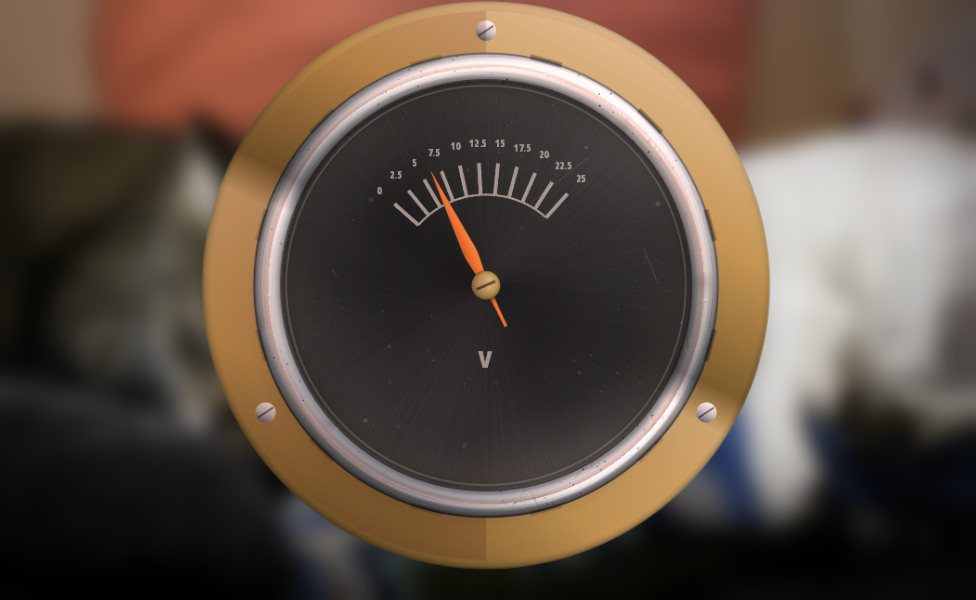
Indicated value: 6.25 V
